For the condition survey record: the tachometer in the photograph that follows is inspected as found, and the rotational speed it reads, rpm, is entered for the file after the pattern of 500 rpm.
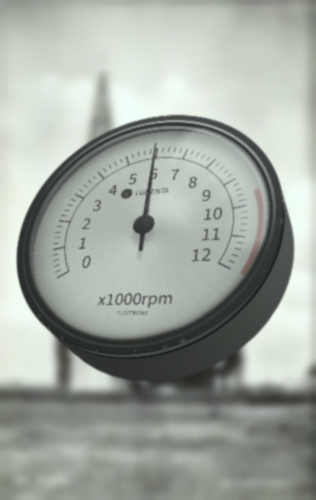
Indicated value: 6000 rpm
